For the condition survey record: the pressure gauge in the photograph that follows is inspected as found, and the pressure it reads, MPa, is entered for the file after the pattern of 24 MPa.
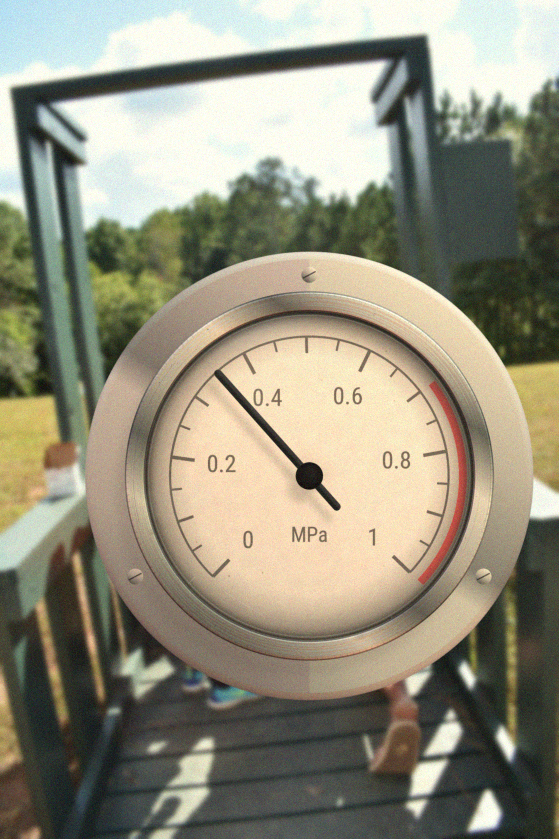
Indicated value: 0.35 MPa
